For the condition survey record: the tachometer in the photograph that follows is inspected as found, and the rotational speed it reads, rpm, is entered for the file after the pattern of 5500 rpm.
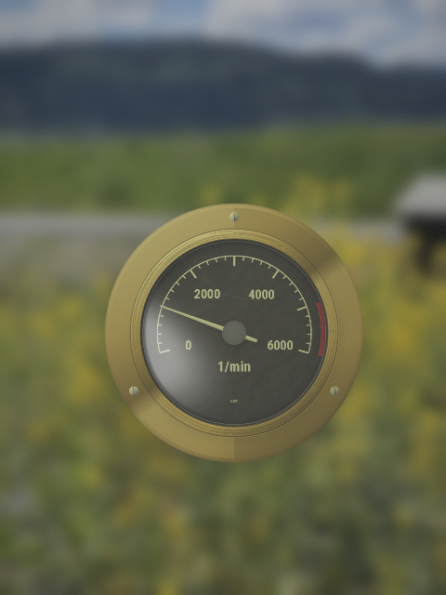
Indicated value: 1000 rpm
